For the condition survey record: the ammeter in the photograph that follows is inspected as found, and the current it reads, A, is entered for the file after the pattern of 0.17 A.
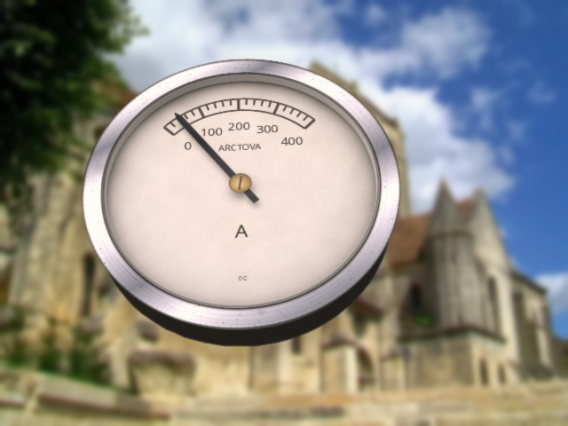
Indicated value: 40 A
